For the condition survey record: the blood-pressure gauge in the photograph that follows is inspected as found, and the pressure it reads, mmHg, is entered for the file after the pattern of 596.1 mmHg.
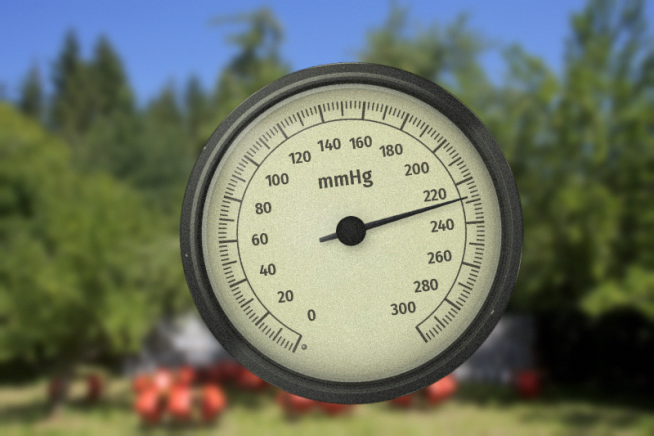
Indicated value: 228 mmHg
